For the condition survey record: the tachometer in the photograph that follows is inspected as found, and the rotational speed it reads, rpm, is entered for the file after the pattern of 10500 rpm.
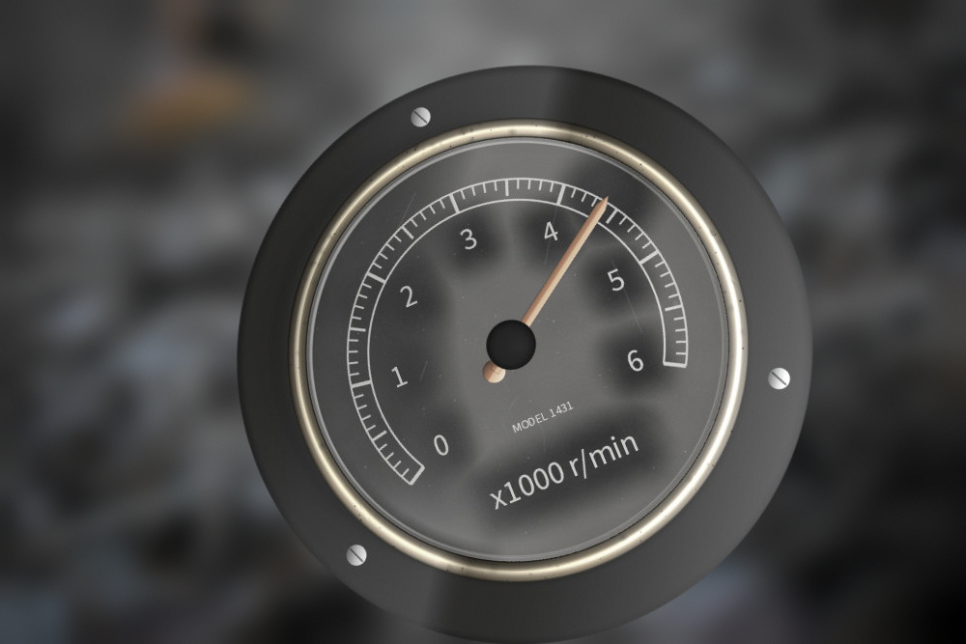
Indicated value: 4400 rpm
